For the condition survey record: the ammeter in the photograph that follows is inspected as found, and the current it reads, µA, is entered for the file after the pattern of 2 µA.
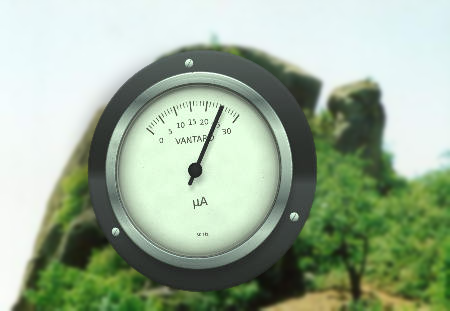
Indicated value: 25 µA
